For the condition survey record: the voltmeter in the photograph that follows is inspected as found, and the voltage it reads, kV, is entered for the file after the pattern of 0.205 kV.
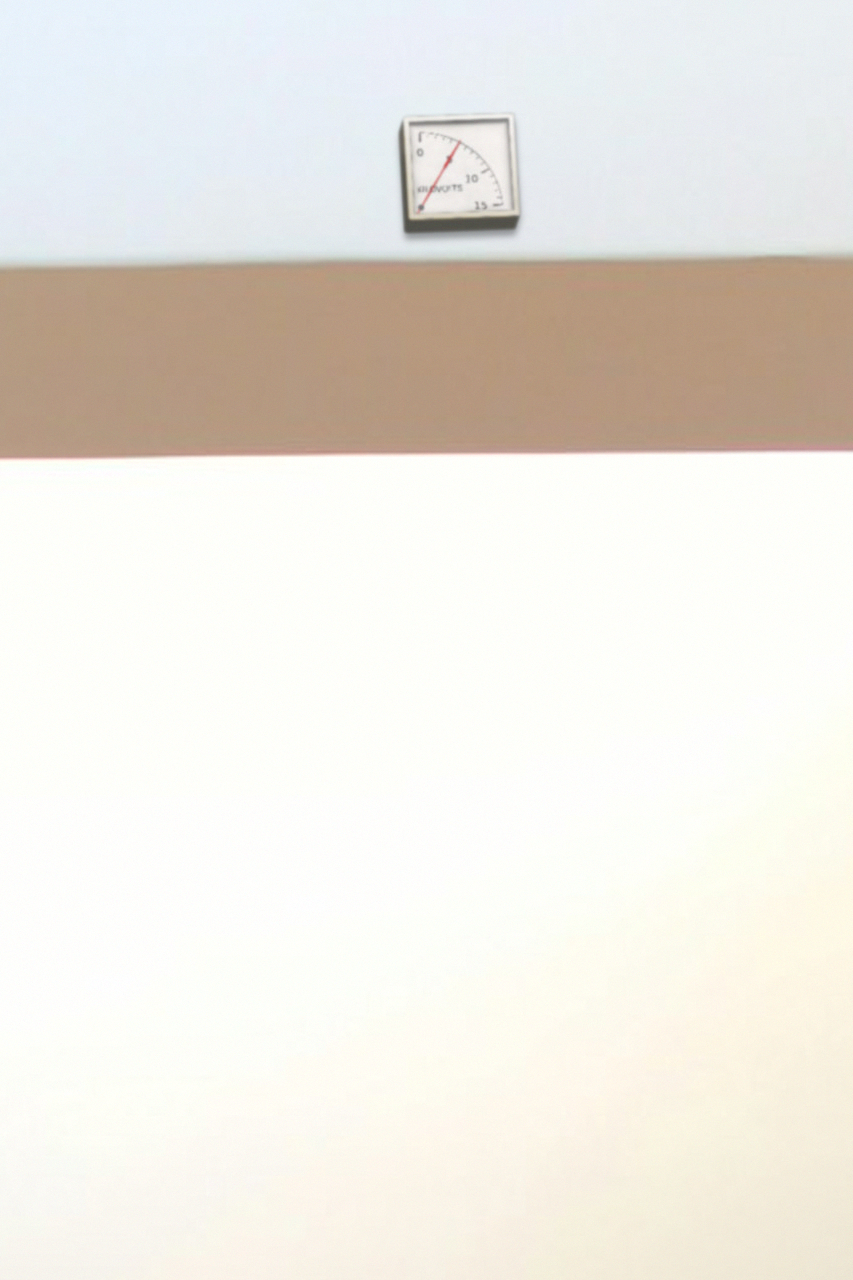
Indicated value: 5 kV
